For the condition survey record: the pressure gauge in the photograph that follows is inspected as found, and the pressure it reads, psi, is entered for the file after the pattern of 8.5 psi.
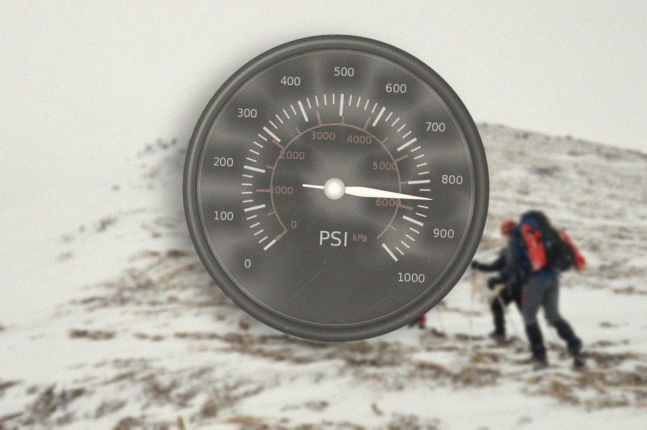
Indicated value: 840 psi
